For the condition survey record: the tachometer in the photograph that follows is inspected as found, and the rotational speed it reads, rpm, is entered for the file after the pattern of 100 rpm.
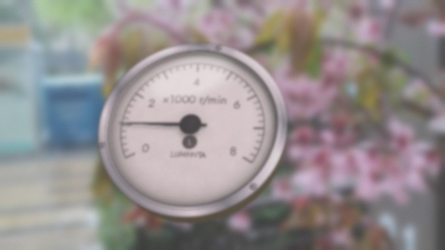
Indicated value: 1000 rpm
